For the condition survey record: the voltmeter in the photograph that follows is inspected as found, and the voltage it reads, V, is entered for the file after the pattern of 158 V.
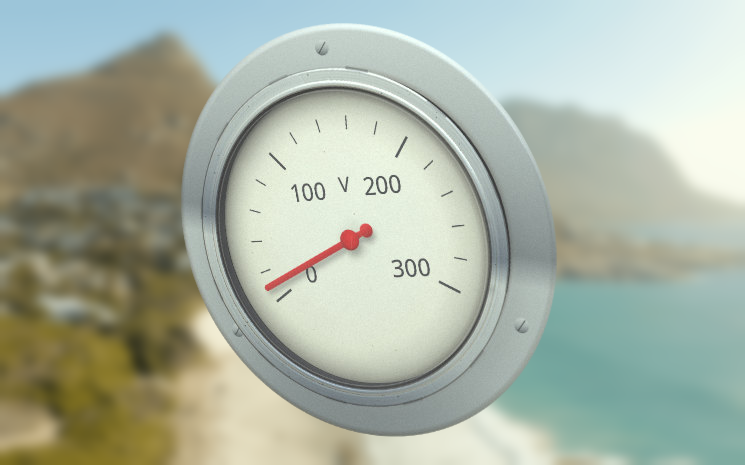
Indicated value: 10 V
